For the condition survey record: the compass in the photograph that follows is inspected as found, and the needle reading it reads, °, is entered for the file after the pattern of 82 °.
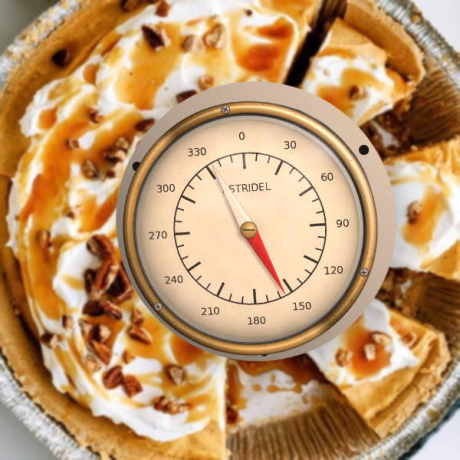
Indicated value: 155 °
